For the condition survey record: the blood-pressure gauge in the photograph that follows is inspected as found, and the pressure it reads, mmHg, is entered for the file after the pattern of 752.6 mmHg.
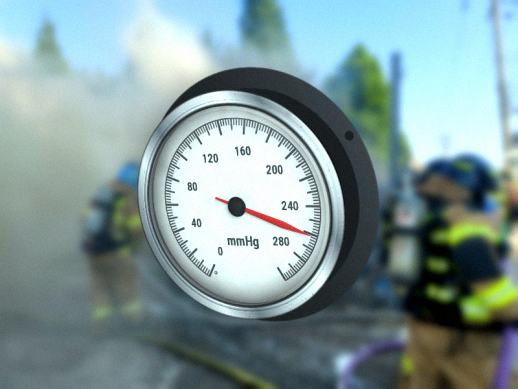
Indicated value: 260 mmHg
